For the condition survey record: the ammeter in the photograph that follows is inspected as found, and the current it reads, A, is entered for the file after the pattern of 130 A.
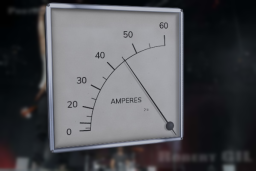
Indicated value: 45 A
